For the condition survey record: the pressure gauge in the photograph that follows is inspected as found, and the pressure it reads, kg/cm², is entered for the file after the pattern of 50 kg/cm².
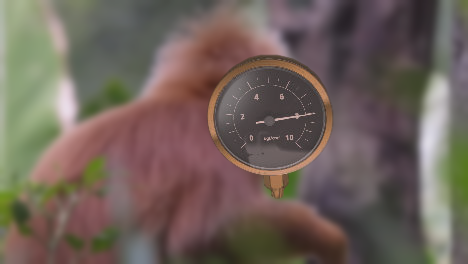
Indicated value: 8 kg/cm²
